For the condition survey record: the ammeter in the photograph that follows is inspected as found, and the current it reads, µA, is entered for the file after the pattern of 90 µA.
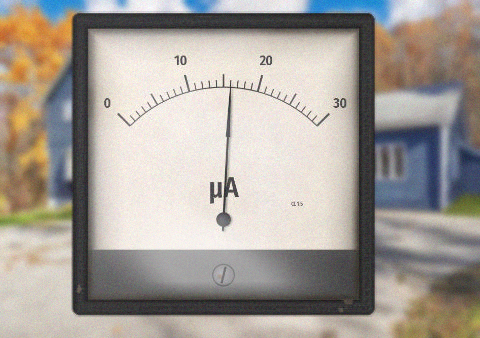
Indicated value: 16 µA
